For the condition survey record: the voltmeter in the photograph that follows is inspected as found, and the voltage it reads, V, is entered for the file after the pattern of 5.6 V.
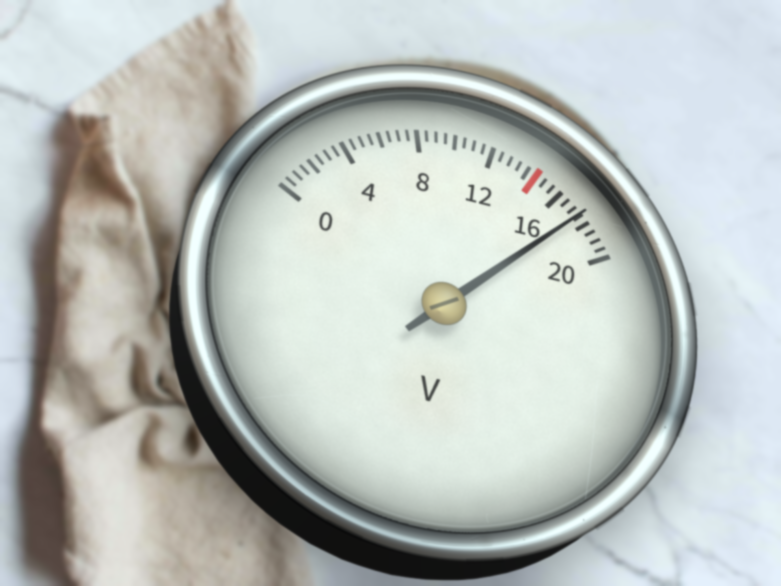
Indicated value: 17.5 V
